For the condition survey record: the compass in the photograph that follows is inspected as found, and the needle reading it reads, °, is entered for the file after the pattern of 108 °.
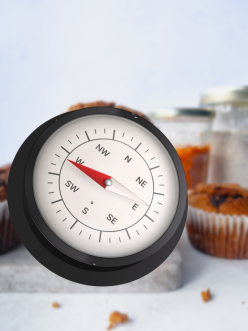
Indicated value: 260 °
